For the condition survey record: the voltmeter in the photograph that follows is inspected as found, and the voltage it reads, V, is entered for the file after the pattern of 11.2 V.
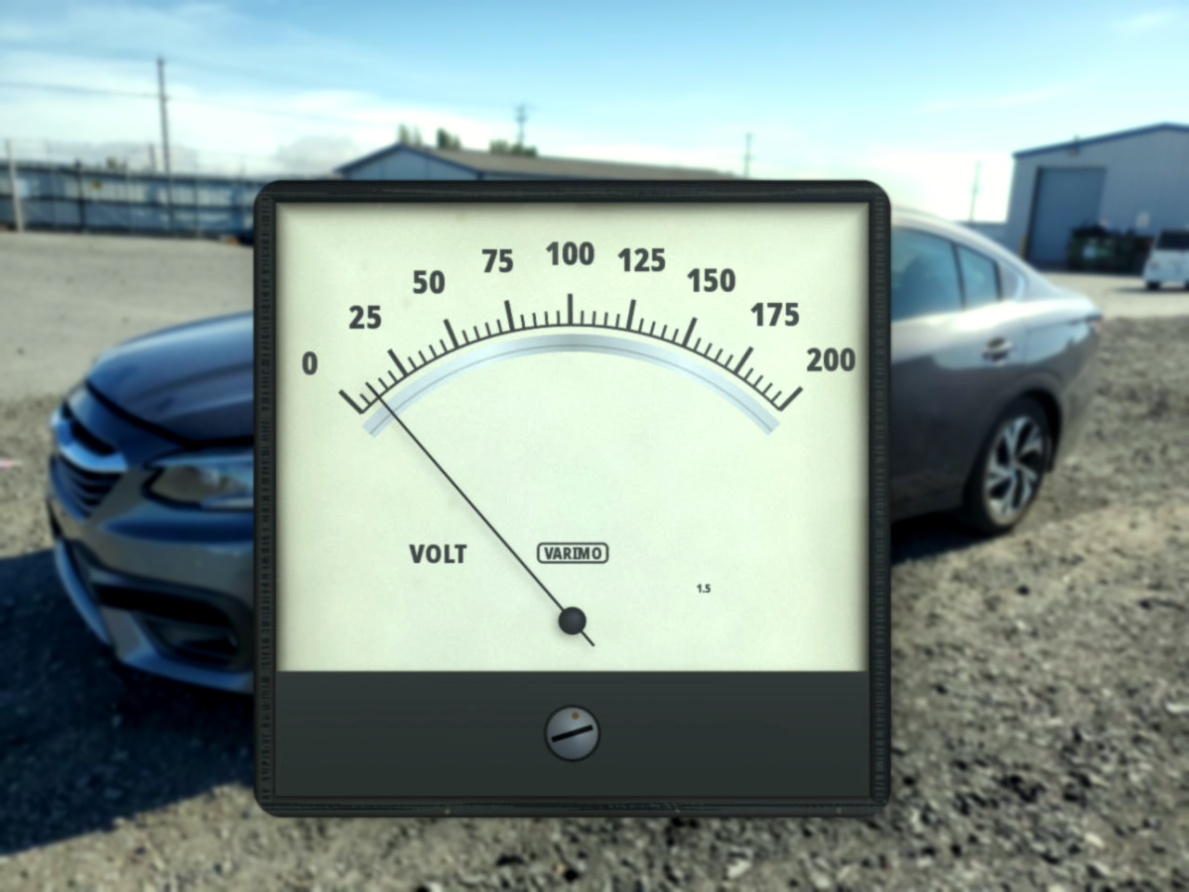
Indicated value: 10 V
